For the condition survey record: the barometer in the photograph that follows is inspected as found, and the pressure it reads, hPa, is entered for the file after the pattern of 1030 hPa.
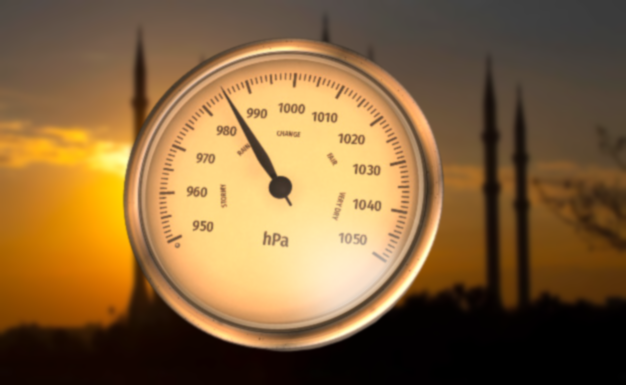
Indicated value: 985 hPa
